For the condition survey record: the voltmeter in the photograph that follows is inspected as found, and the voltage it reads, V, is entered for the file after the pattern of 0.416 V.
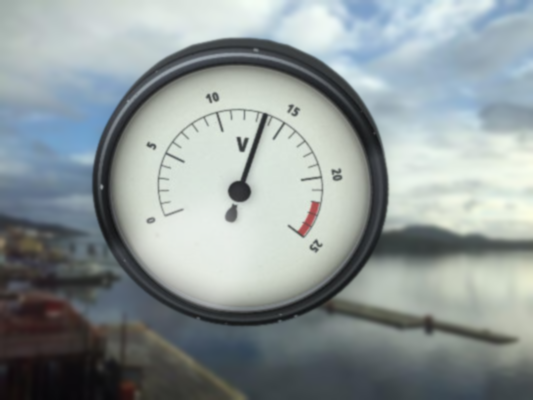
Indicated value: 13.5 V
